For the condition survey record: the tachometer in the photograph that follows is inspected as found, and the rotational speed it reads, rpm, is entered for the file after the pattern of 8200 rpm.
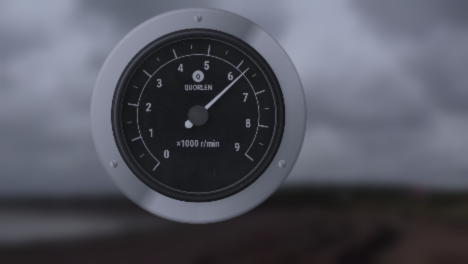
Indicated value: 6250 rpm
